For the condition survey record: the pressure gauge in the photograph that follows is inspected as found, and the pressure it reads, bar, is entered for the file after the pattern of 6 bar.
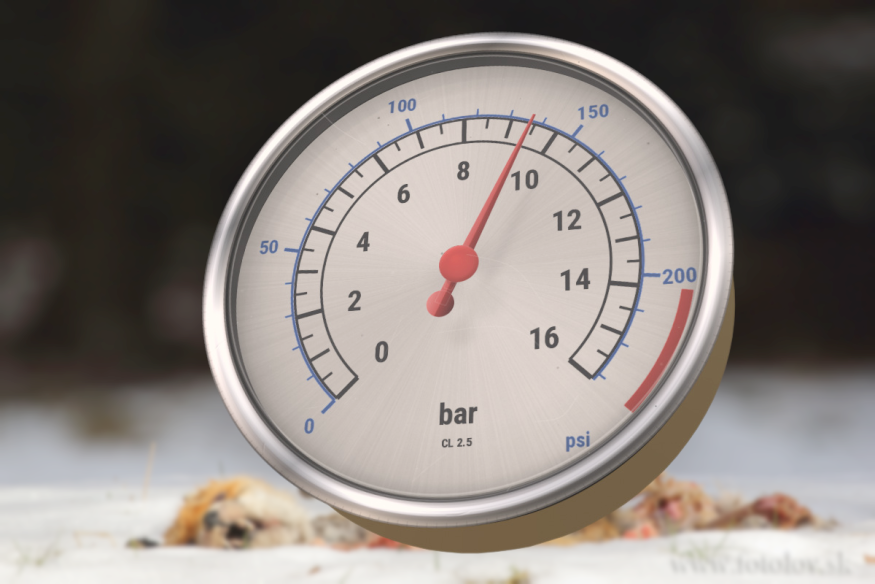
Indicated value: 9.5 bar
